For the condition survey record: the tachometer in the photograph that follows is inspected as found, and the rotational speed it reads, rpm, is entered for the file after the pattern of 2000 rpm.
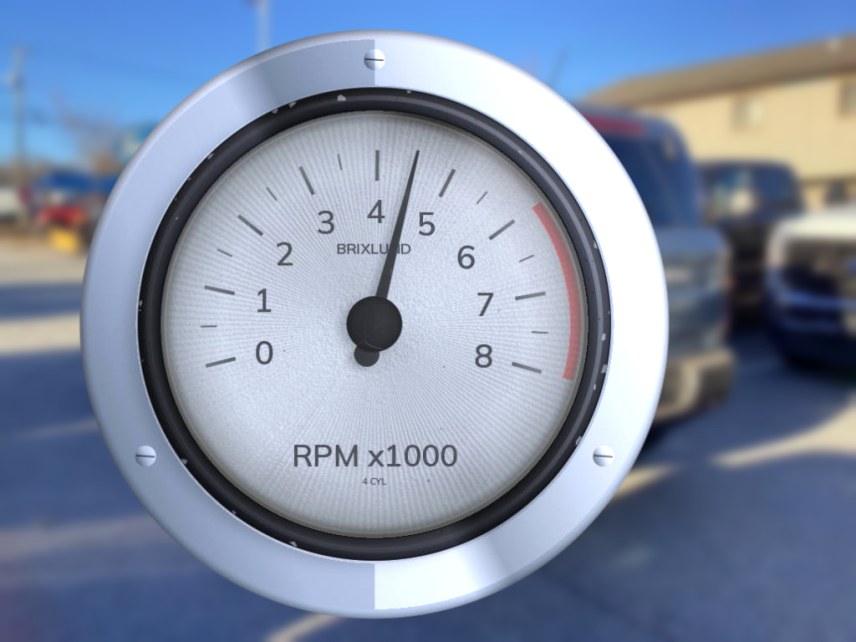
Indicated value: 4500 rpm
